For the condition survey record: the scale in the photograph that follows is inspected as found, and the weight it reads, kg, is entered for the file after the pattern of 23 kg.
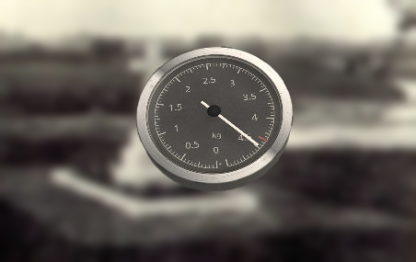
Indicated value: 4.5 kg
